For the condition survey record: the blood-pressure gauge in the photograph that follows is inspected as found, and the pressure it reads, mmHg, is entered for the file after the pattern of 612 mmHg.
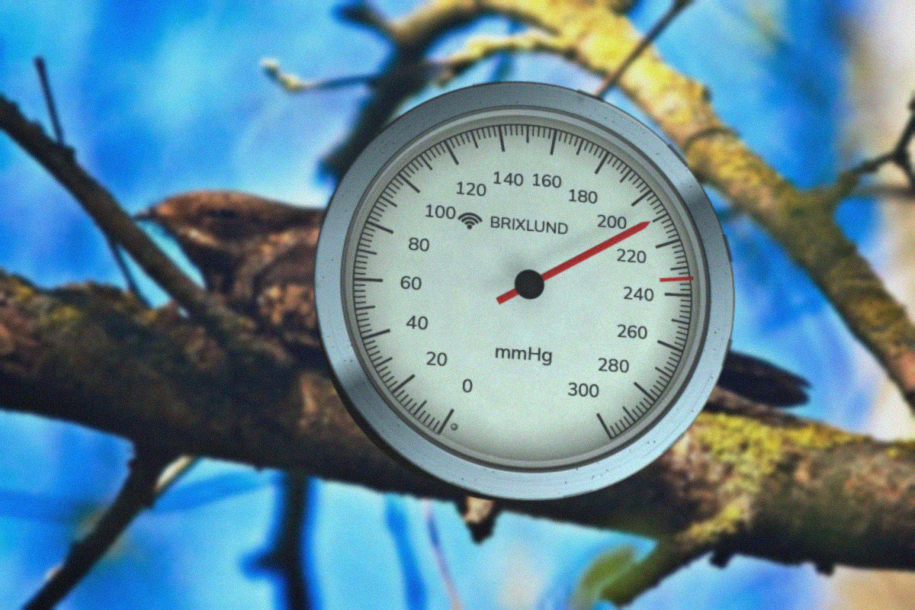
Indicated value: 210 mmHg
